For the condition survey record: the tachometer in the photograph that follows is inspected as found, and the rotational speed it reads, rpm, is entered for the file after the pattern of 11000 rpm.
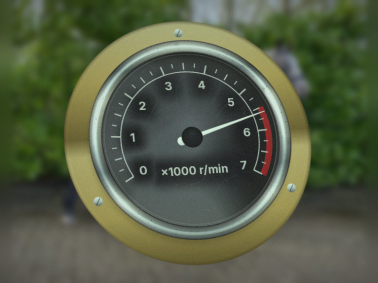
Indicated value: 5625 rpm
